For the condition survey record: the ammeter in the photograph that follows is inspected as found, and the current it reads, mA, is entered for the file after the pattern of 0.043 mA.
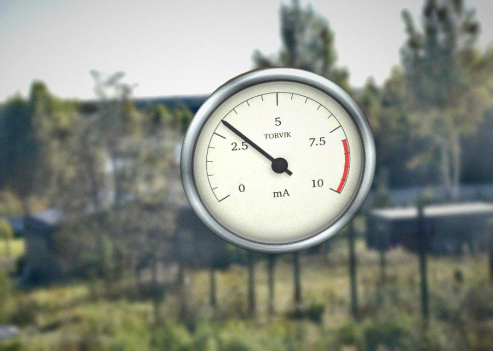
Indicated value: 3 mA
